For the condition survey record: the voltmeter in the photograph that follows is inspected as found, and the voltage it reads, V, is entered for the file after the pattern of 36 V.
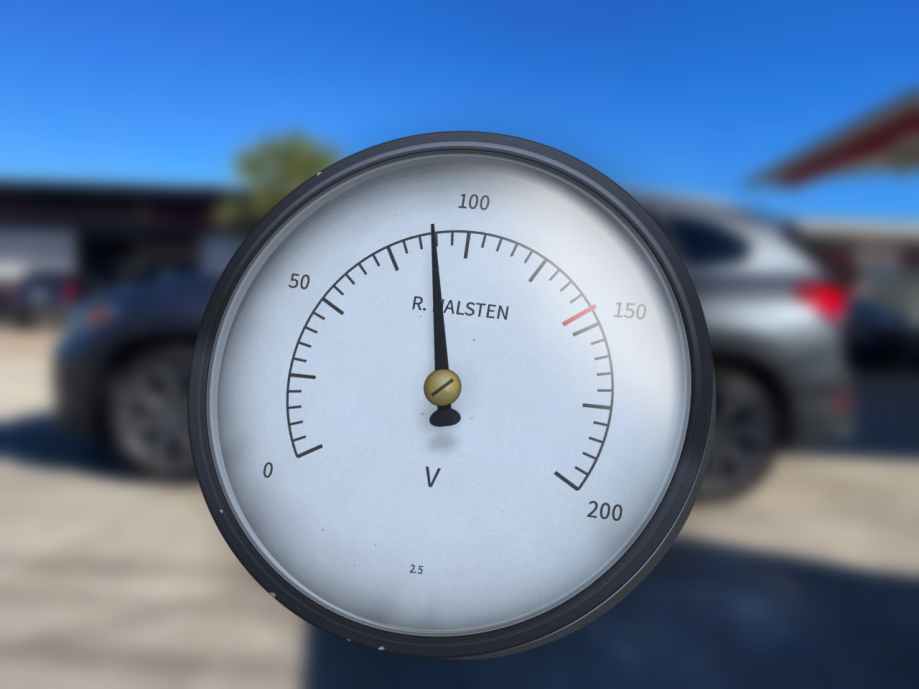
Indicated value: 90 V
